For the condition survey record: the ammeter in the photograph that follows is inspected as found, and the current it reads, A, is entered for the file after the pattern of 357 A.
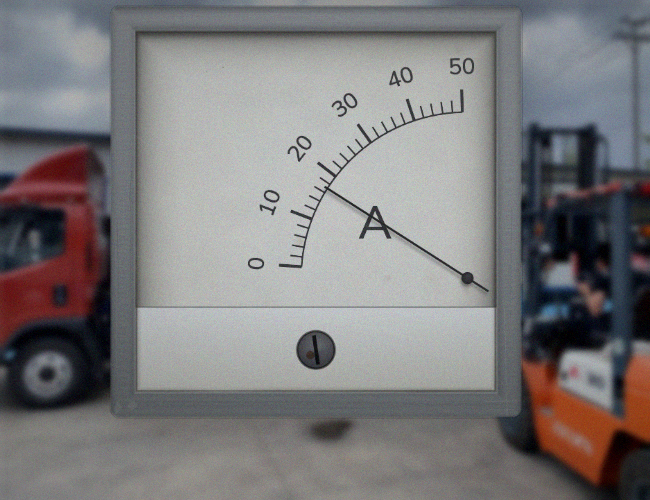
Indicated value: 17 A
